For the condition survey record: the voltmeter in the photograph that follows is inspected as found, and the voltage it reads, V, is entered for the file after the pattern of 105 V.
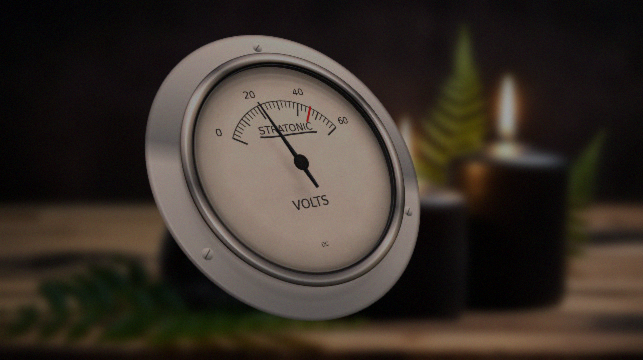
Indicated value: 20 V
